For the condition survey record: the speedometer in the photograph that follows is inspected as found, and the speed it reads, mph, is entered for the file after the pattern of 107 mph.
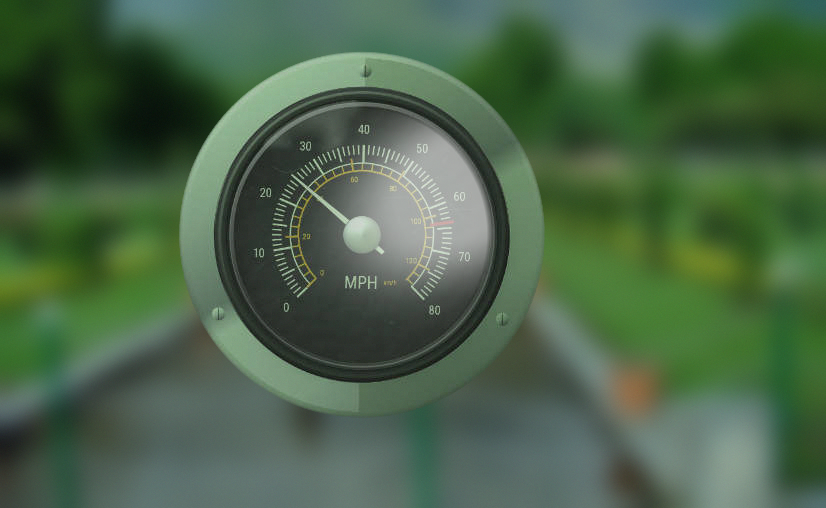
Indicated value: 25 mph
